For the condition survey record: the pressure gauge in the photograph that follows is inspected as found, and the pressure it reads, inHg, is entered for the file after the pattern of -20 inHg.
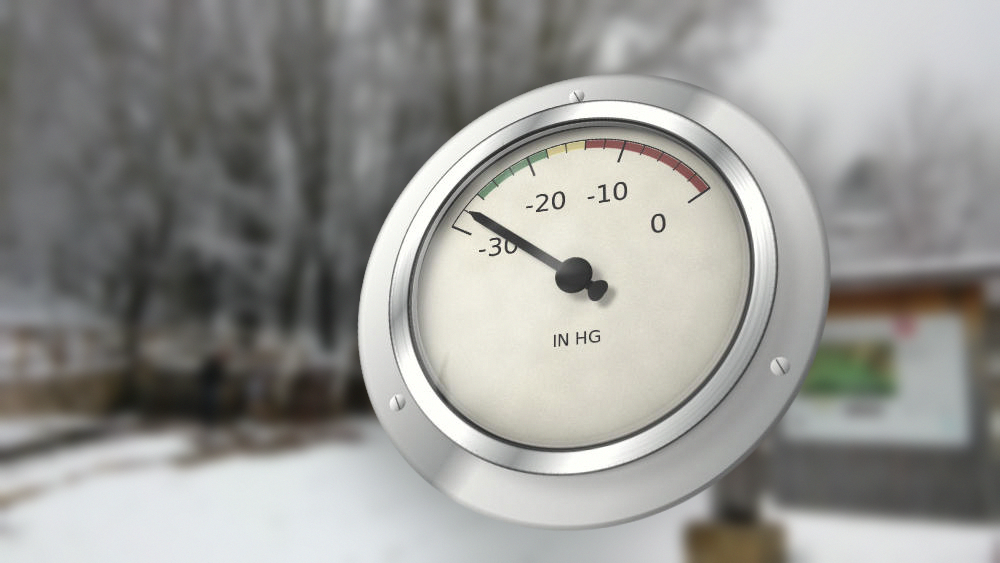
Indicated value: -28 inHg
